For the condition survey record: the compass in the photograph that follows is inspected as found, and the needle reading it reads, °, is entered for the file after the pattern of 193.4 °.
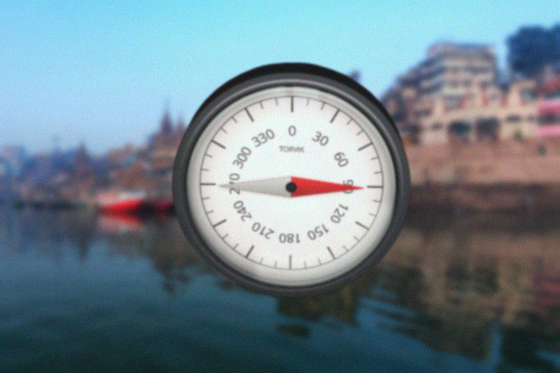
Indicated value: 90 °
